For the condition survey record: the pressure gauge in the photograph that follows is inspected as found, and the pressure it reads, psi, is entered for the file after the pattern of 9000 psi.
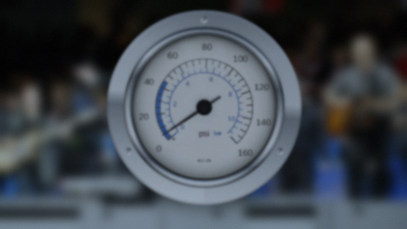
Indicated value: 5 psi
